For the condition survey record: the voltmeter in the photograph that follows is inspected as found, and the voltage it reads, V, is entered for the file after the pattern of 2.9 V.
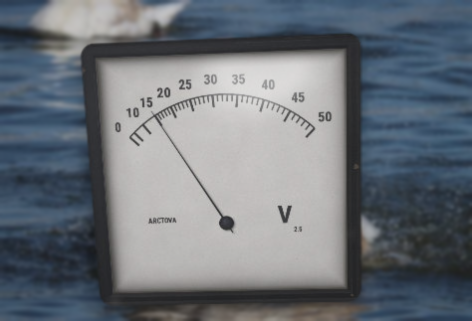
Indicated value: 15 V
